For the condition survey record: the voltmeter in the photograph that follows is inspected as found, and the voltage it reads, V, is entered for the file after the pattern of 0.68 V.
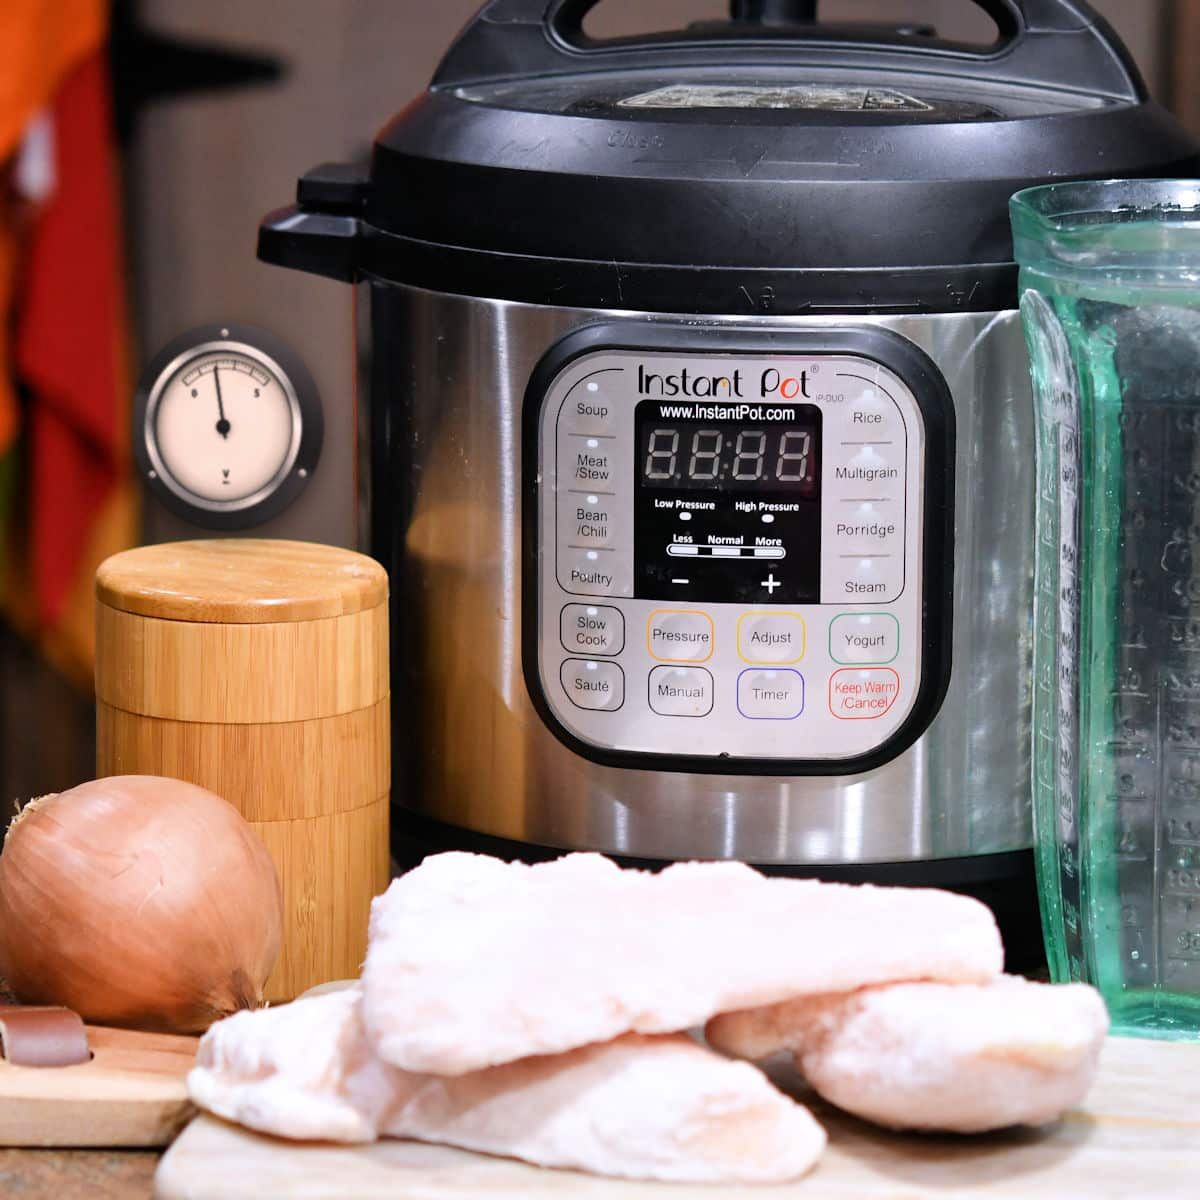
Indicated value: 2 V
